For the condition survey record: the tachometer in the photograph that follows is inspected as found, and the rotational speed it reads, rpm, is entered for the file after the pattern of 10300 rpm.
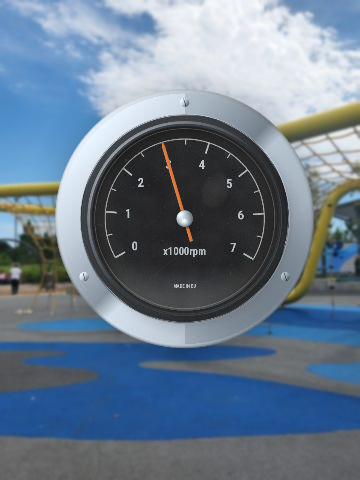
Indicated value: 3000 rpm
